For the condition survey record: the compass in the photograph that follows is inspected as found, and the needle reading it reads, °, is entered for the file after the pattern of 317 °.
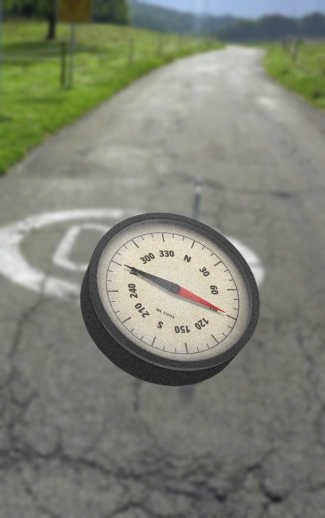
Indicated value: 90 °
